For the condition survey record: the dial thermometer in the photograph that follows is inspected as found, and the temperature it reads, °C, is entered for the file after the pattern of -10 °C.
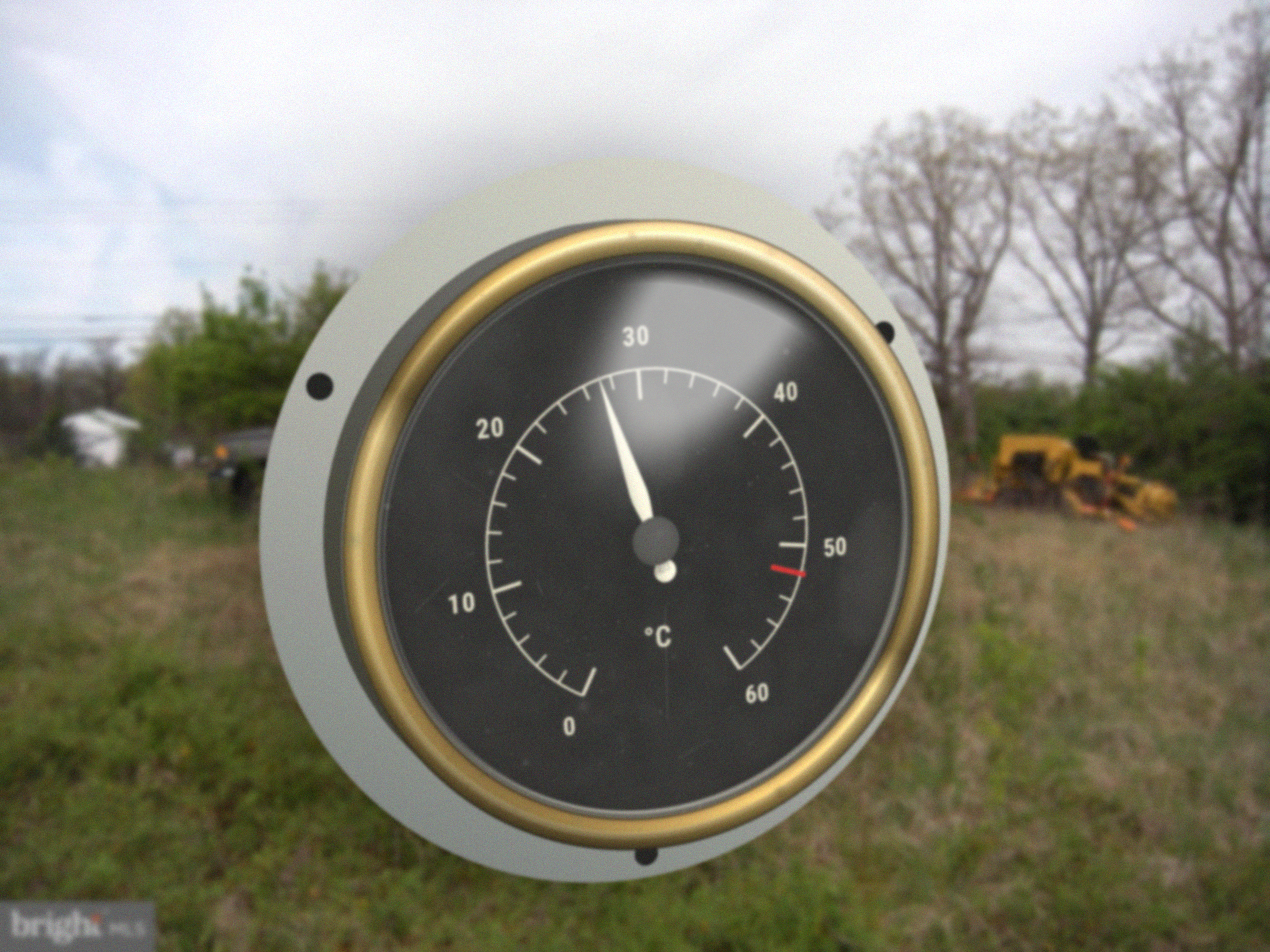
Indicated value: 27 °C
